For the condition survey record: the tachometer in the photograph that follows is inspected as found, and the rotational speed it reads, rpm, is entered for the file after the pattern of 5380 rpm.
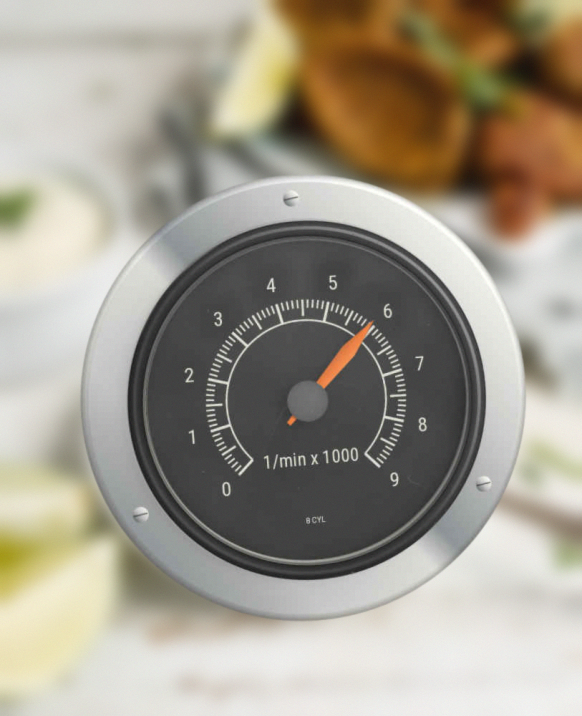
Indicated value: 5900 rpm
